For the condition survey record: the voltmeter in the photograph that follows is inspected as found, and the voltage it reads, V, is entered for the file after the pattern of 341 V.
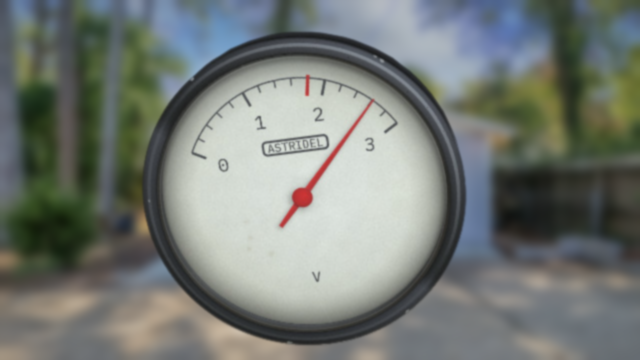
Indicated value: 2.6 V
